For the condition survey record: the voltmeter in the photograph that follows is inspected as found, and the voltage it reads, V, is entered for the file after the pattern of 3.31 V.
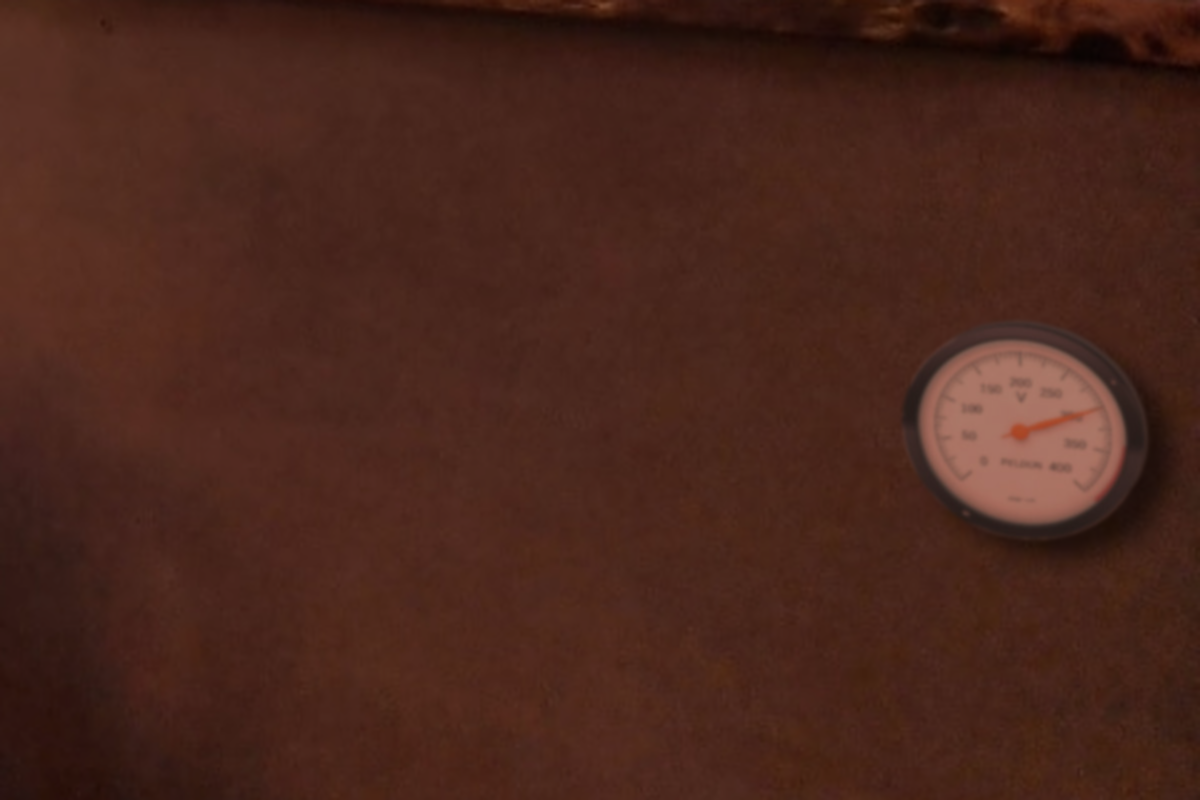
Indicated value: 300 V
